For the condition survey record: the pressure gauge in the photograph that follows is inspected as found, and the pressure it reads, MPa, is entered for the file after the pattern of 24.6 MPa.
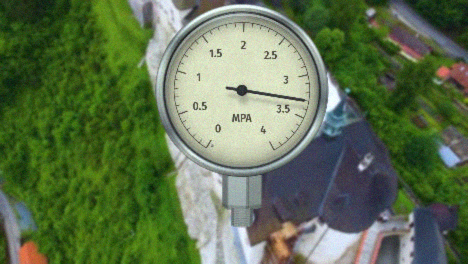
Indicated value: 3.3 MPa
